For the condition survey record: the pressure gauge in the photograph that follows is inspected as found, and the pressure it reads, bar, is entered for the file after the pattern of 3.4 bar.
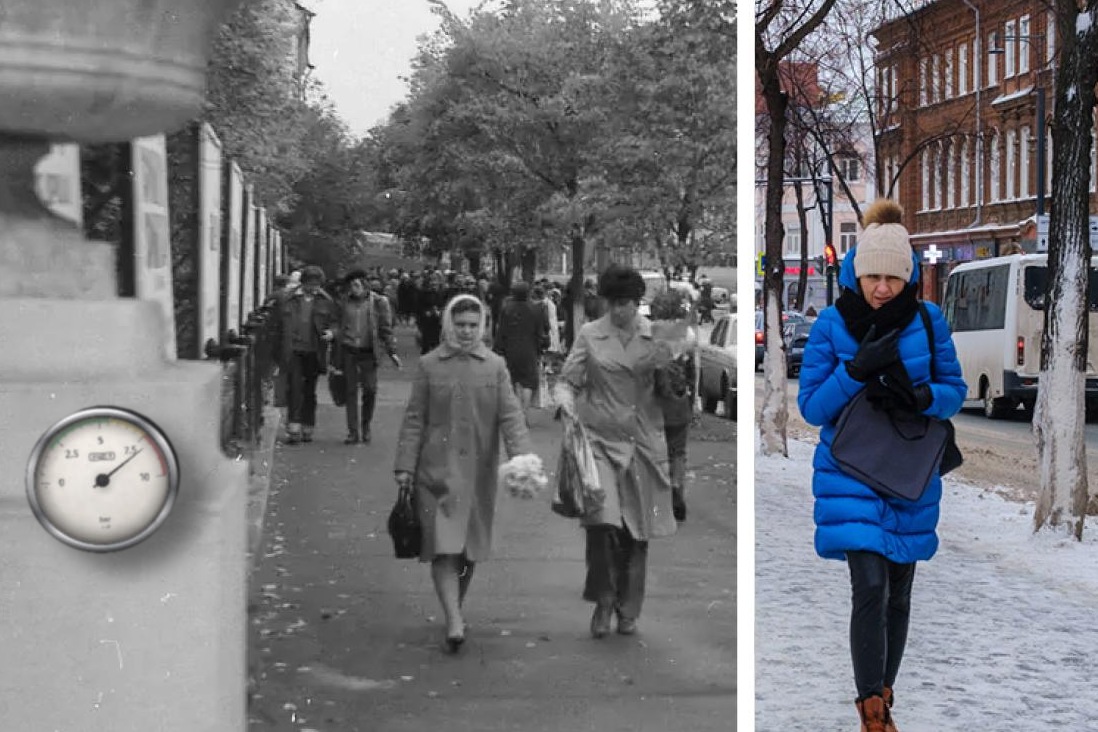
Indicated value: 8 bar
